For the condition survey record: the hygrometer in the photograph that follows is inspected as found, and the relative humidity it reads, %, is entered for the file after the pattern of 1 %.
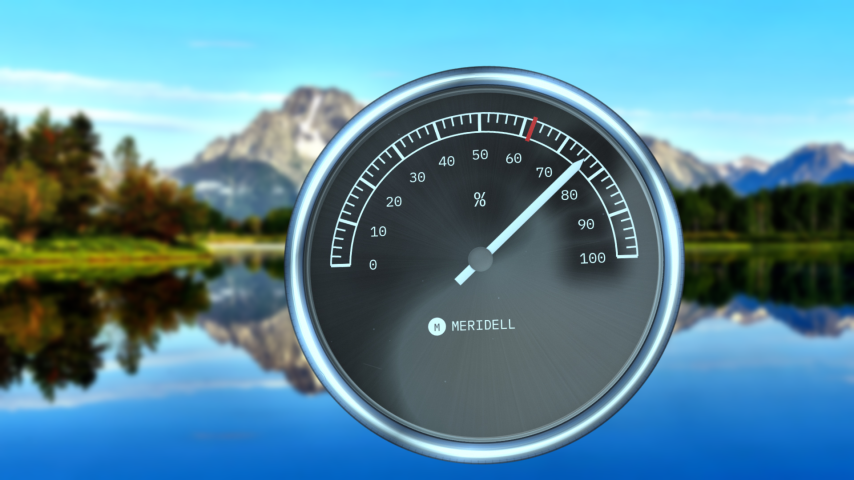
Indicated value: 76 %
